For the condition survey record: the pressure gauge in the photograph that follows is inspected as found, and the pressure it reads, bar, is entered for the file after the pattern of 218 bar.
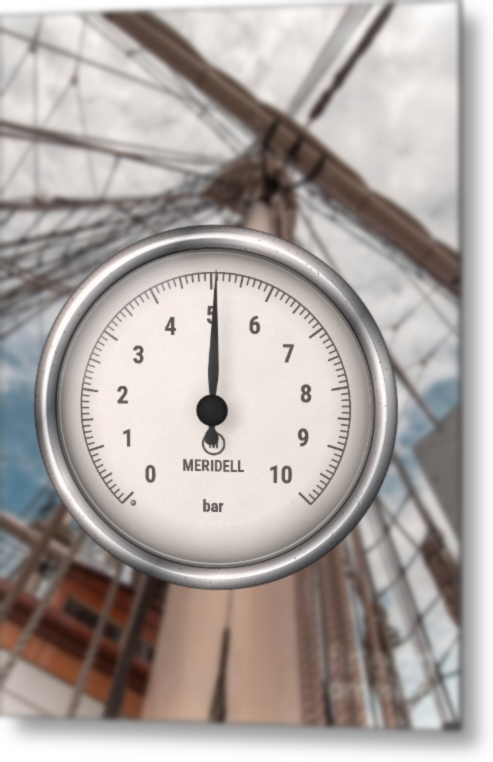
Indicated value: 5.1 bar
